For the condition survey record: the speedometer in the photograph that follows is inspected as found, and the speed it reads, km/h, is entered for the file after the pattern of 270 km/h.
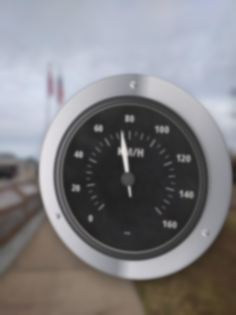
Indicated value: 75 km/h
